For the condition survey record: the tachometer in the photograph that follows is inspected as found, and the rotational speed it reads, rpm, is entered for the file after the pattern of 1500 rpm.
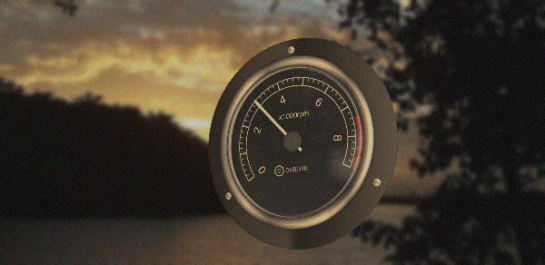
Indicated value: 3000 rpm
